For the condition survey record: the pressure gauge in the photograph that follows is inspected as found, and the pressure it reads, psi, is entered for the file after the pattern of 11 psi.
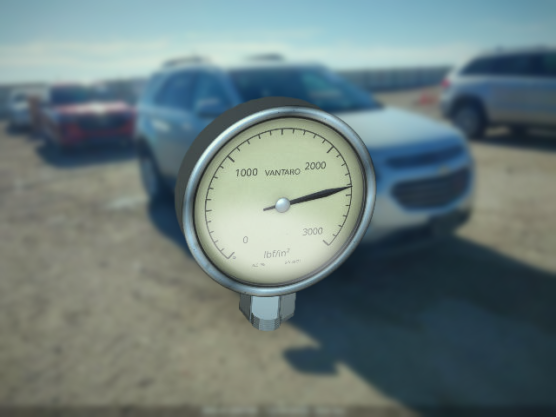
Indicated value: 2400 psi
